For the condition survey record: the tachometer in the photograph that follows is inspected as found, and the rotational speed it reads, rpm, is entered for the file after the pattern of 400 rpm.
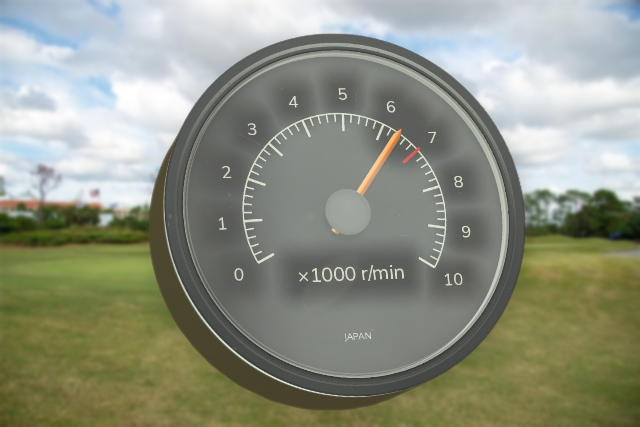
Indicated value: 6400 rpm
